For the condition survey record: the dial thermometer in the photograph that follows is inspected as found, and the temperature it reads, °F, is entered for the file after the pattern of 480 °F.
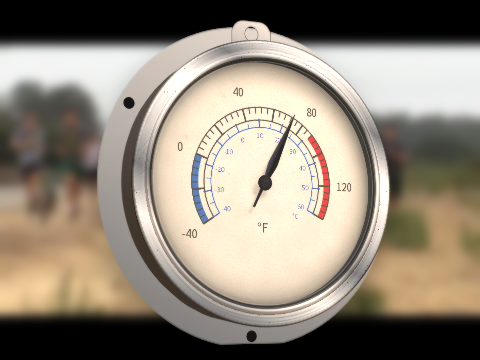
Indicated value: 72 °F
